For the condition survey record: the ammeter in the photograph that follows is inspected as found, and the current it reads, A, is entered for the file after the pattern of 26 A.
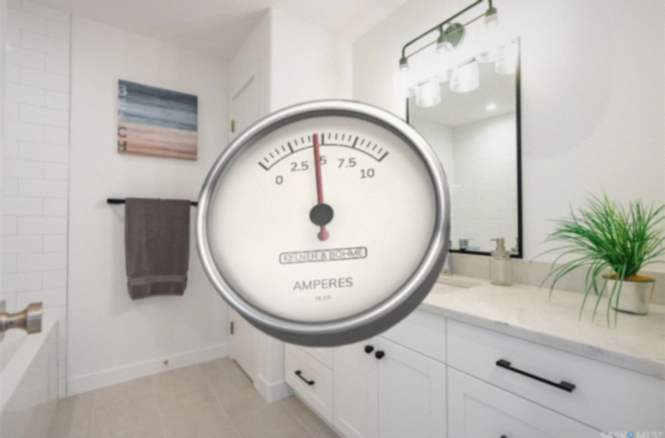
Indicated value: 4.5 A
